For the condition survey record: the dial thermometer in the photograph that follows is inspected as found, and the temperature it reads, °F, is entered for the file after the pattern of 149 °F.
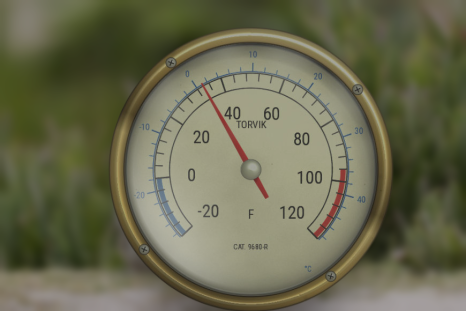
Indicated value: 34 °F
